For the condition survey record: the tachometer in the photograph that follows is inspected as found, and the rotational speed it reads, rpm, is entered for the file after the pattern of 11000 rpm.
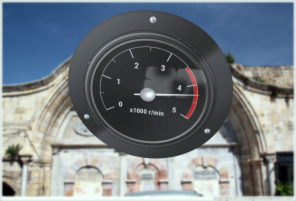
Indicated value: 4250 rpm
